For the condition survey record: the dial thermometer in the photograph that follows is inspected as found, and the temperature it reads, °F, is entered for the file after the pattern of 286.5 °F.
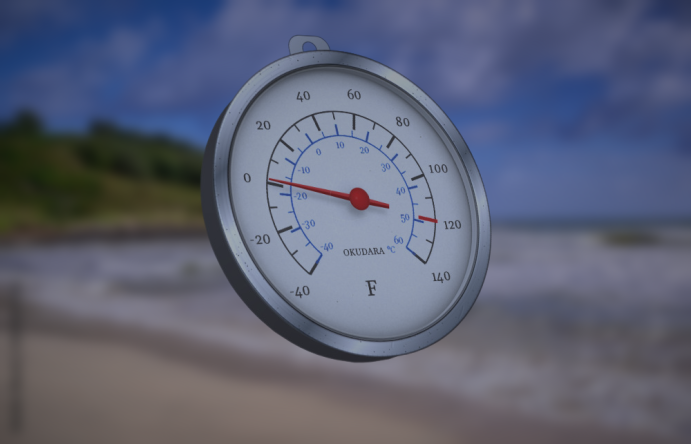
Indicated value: 0 °F
